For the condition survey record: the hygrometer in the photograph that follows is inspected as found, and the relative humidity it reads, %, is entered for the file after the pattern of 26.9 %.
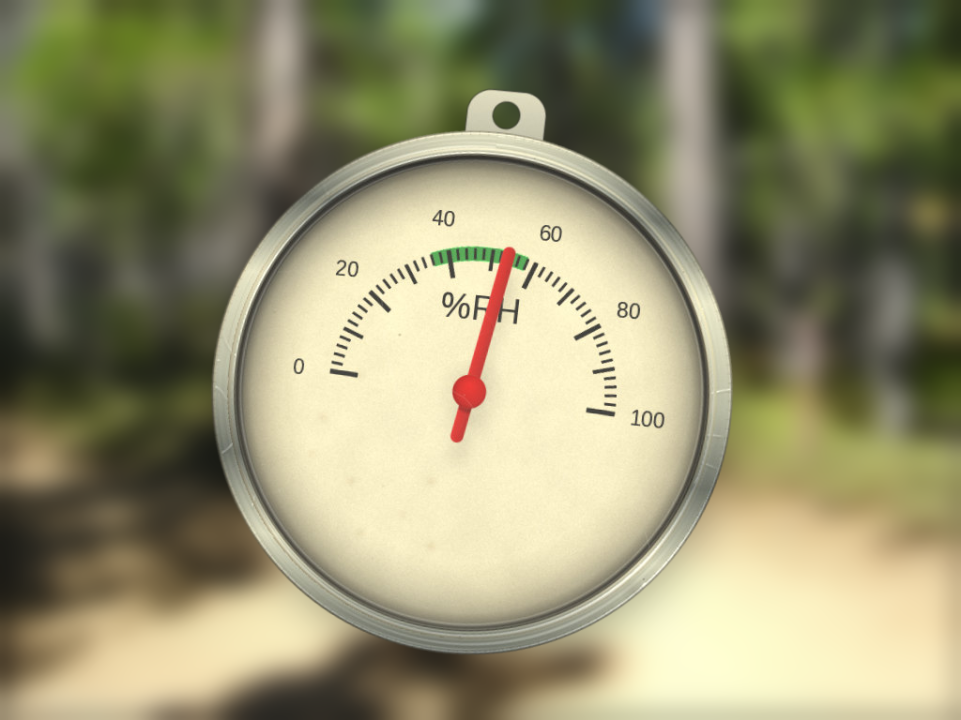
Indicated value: 54 %
